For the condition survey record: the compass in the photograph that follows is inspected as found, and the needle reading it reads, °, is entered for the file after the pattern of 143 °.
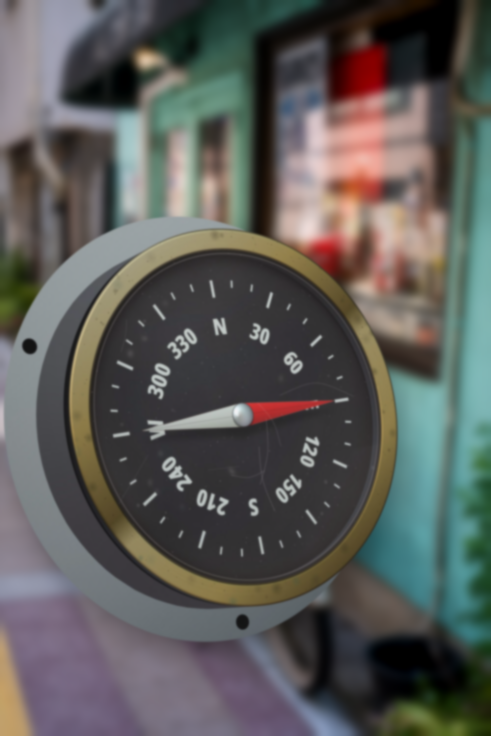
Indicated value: 90 °
